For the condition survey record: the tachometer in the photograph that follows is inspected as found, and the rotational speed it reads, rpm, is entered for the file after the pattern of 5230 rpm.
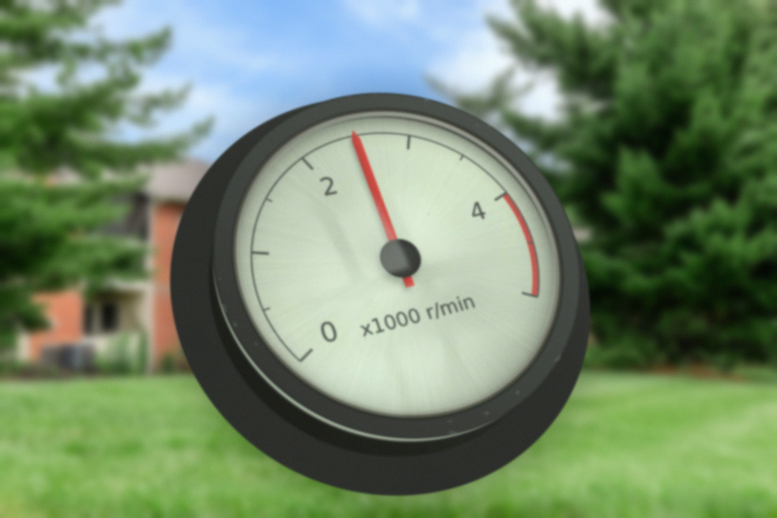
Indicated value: 2500 rpm
